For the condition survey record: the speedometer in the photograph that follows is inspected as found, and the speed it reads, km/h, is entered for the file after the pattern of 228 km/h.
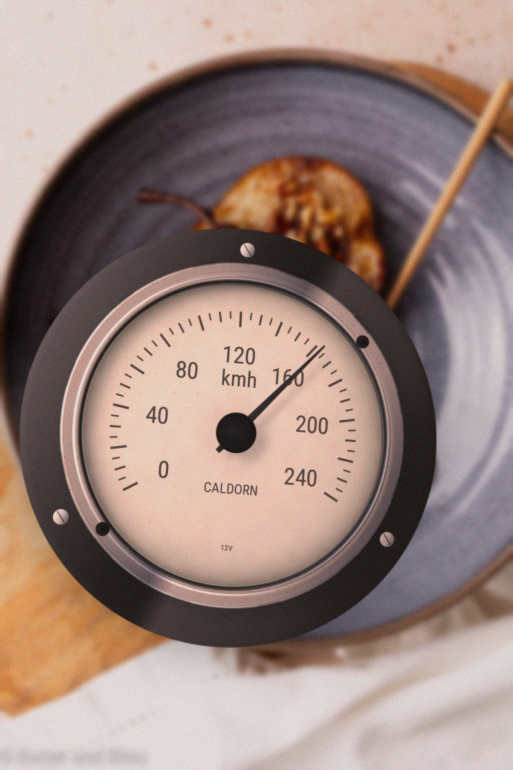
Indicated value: 162.5 km/h
